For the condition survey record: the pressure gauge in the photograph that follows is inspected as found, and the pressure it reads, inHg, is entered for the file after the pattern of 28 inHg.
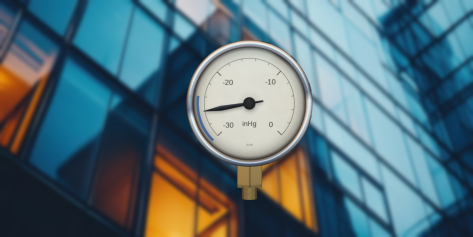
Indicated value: -26 inHg
